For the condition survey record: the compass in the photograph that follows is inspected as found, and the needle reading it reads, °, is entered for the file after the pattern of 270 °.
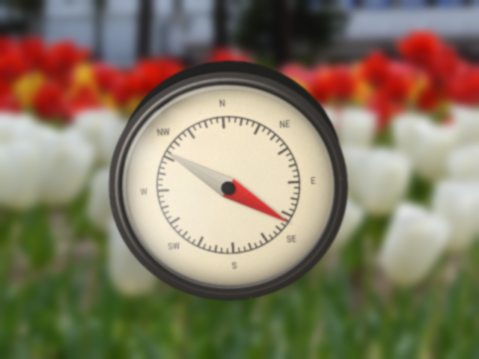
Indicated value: 125 °
